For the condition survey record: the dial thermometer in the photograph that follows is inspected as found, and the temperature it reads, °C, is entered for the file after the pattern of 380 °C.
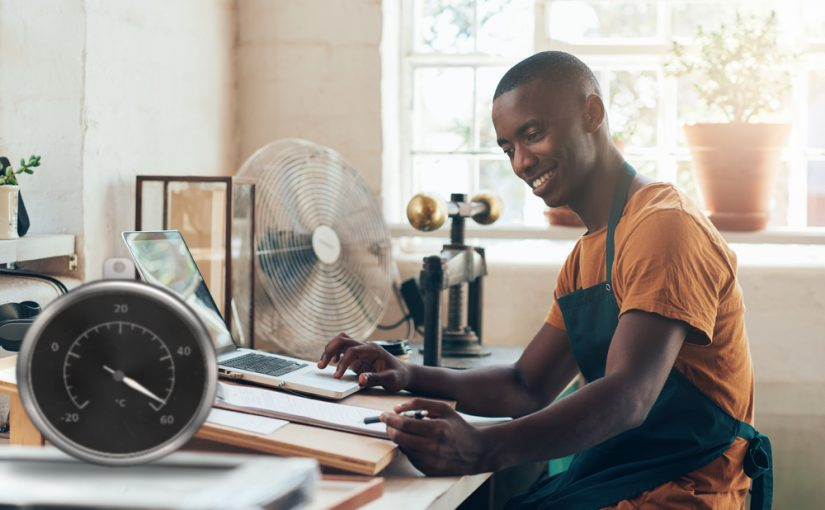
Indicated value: 56 °C
